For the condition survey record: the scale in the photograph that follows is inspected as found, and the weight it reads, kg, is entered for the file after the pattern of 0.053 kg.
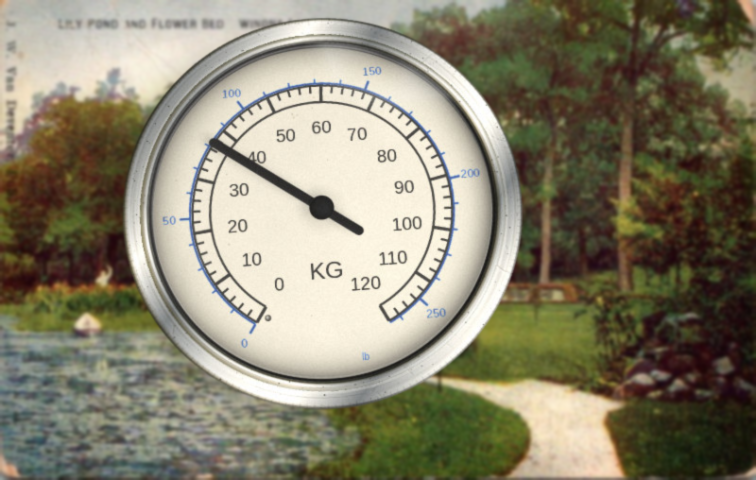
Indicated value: 37 kg
